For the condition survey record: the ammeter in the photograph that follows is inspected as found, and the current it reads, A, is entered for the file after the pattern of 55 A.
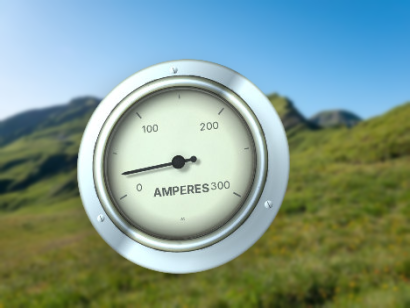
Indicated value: 25 A
